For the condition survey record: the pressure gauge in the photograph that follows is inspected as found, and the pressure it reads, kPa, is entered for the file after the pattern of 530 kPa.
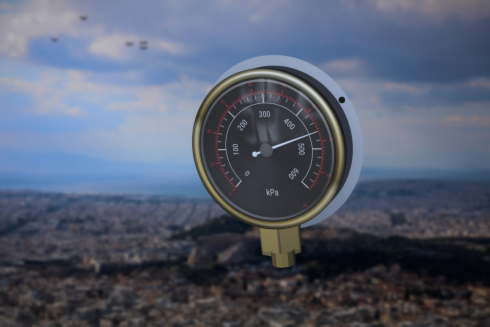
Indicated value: 460 kPa
